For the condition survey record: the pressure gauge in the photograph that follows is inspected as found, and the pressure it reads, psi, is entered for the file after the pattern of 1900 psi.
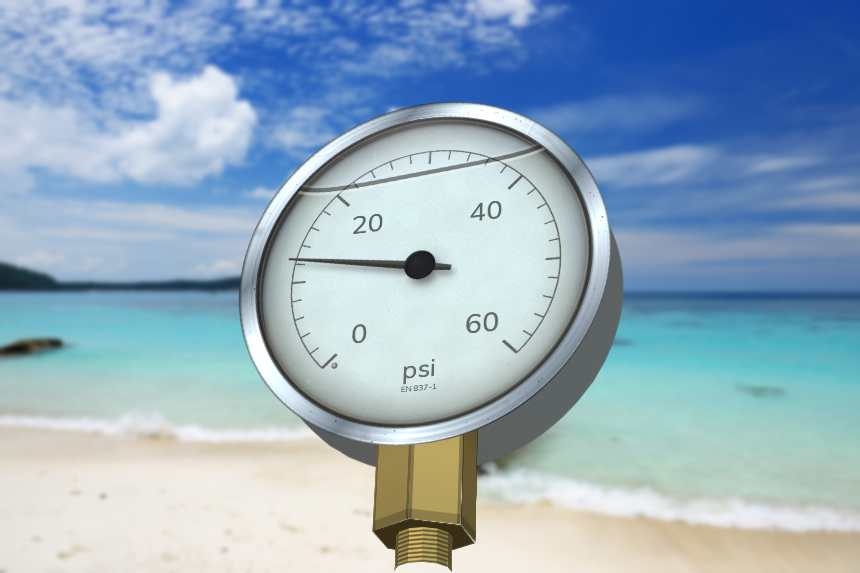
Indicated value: 12 psi
